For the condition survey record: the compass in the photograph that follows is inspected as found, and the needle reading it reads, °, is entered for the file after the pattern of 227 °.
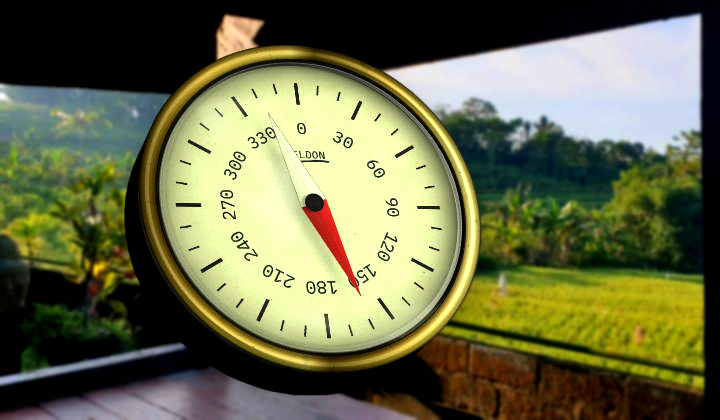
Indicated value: 160 °
